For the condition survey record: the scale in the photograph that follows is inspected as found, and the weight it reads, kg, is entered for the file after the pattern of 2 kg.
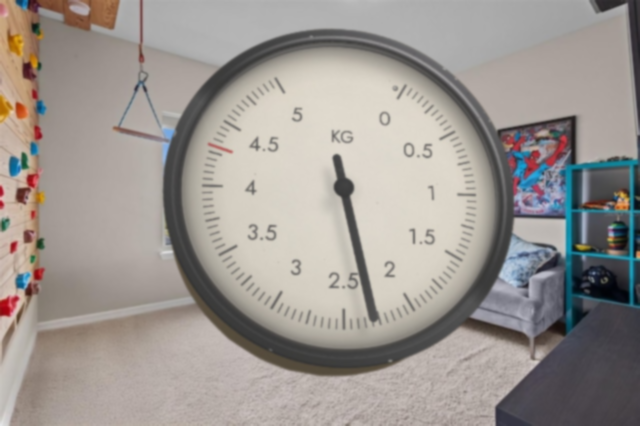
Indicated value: 2.3 kg
